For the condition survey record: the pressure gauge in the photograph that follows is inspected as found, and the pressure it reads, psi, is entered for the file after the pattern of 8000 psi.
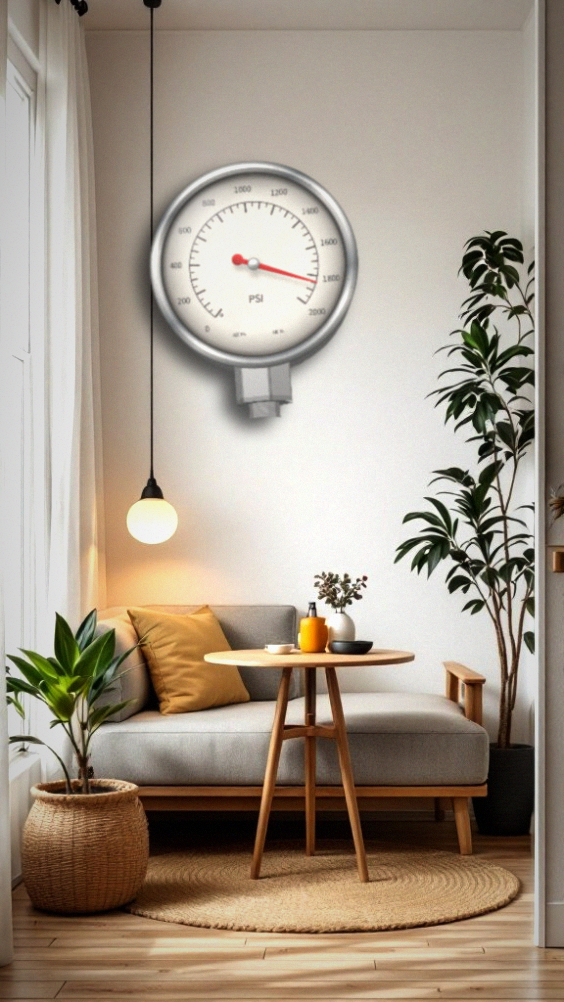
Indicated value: 1850 psi
